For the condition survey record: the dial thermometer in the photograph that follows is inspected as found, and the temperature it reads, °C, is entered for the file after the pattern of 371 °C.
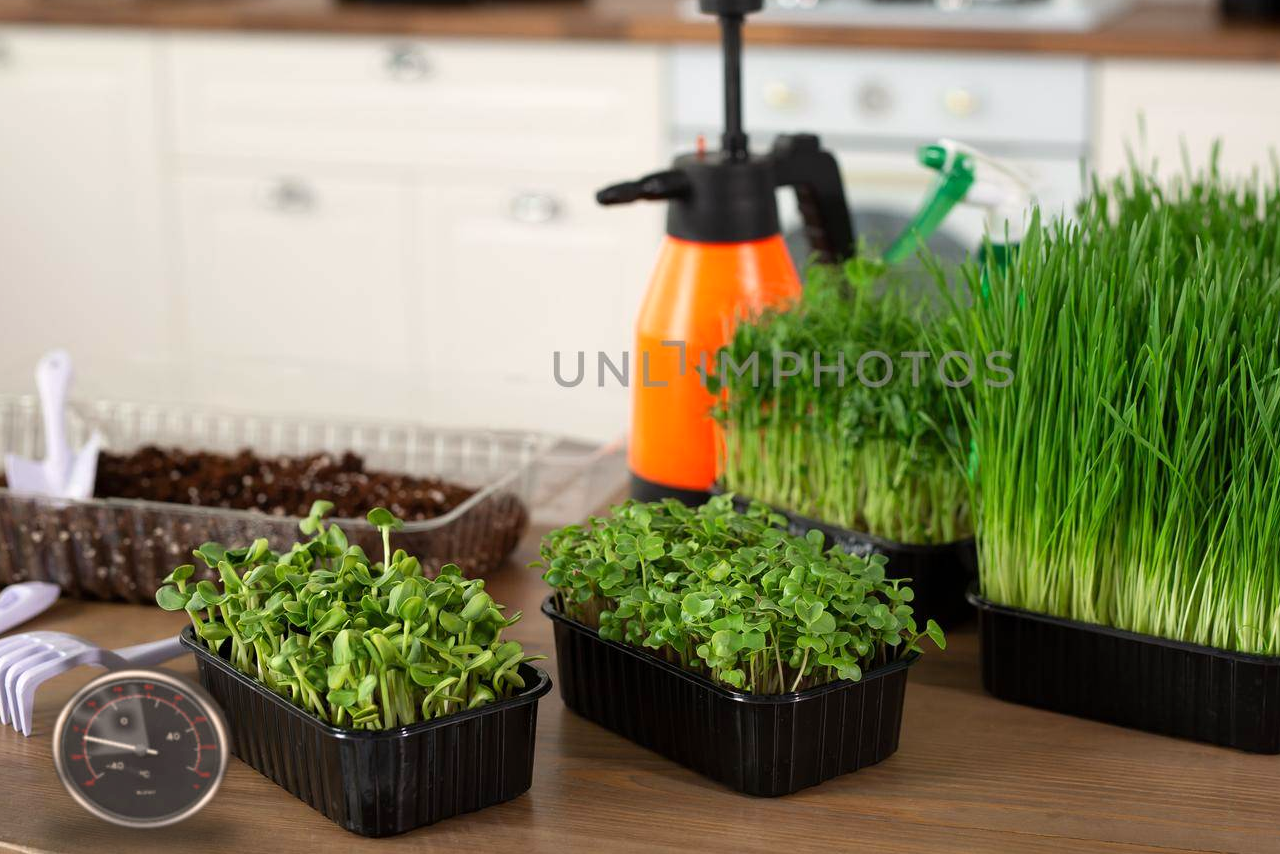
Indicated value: -20 °C
